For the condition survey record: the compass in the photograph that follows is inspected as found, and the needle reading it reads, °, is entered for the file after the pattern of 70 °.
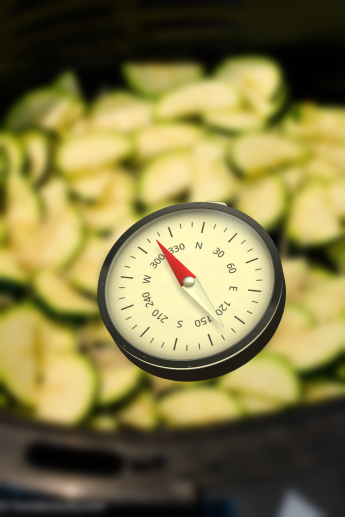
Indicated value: 315 °
